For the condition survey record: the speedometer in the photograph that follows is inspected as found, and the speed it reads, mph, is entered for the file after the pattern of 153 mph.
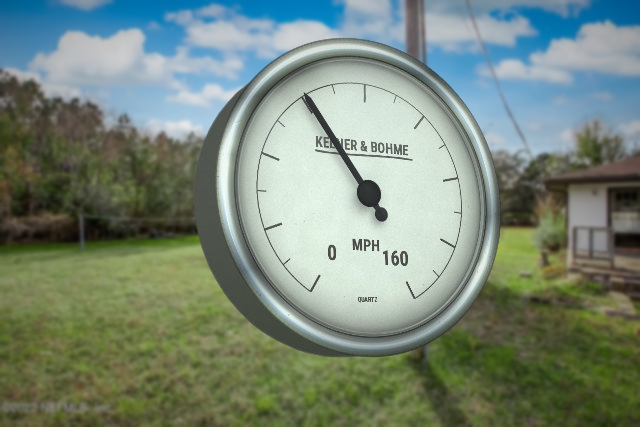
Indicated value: 60 mph
